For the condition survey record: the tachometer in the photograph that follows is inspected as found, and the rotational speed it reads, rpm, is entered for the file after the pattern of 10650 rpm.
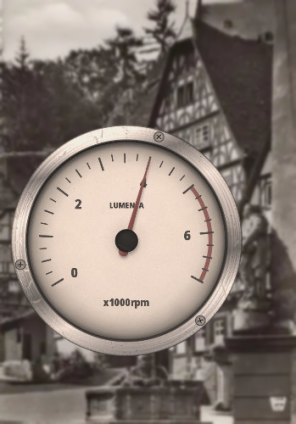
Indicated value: 4000 rpm
